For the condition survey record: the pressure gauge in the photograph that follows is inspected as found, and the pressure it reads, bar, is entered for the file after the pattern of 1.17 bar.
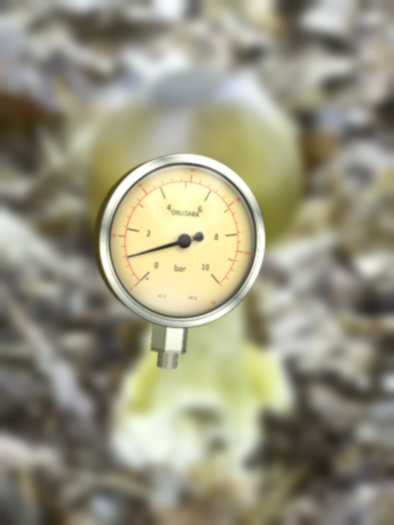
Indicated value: 1 bar
